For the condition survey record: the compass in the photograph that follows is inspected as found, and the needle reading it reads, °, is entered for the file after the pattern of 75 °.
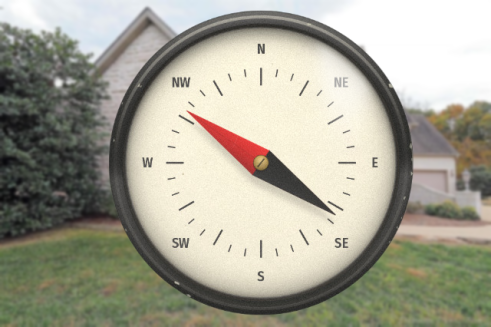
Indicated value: 305 °
